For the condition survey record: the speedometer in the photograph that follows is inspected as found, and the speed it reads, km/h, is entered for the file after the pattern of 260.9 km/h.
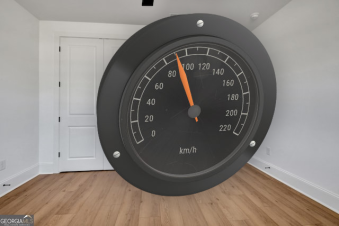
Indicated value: 90 km/h
